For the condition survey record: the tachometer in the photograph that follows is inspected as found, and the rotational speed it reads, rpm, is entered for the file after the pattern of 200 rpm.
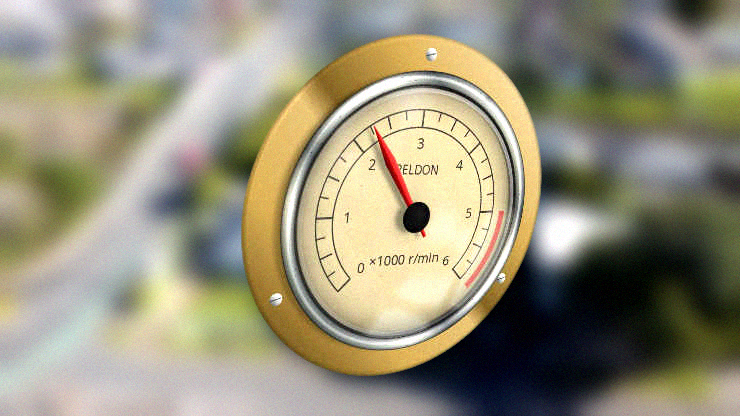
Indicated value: 2250 rpm
